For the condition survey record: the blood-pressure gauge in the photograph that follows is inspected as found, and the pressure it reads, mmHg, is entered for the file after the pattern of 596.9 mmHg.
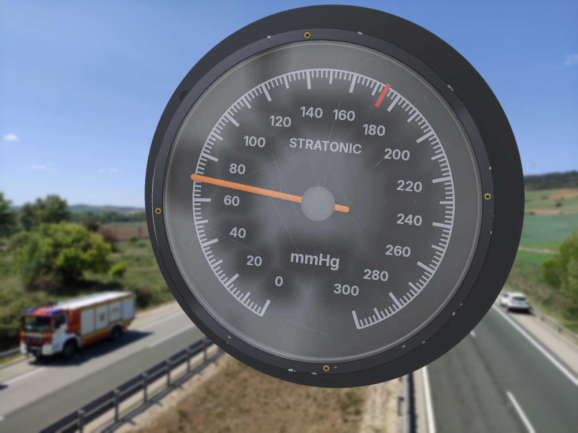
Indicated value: 70 mmHg
